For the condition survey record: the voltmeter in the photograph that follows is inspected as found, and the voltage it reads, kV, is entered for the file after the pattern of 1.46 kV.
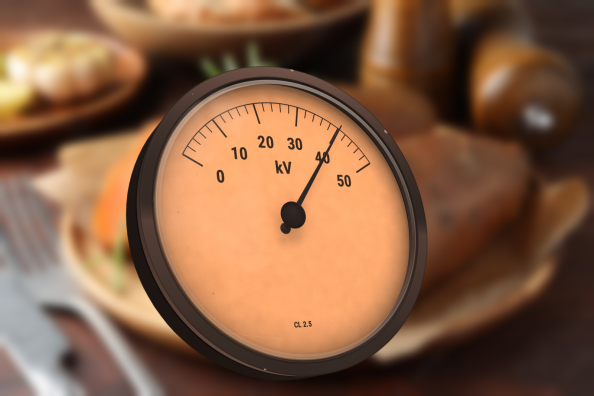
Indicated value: 40 kV
